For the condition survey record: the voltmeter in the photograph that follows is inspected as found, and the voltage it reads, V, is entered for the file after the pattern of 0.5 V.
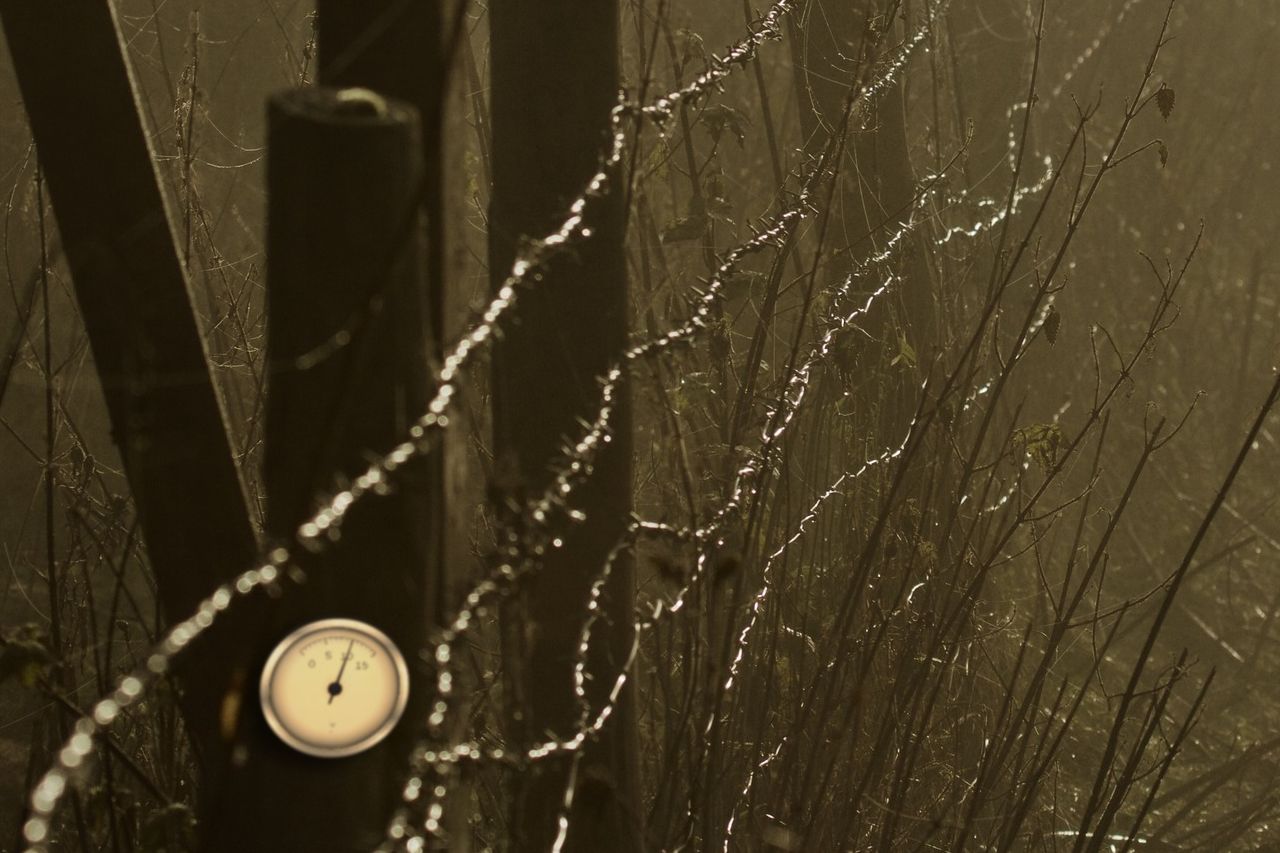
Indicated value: 10 V
